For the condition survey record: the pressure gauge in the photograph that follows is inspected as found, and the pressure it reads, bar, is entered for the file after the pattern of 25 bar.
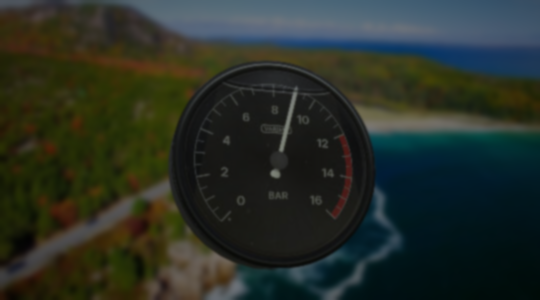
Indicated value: 9 bar
